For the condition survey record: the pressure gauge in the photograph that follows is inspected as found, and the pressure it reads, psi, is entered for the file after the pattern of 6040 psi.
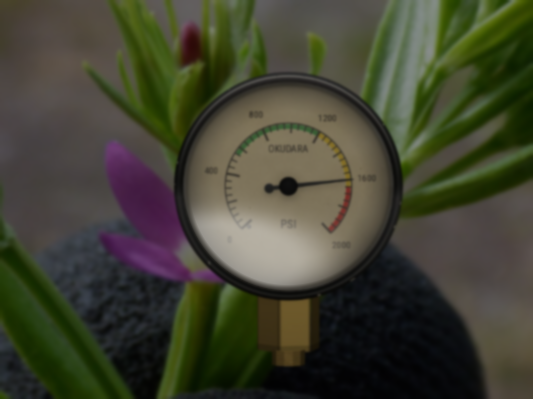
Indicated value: 1600 psi
